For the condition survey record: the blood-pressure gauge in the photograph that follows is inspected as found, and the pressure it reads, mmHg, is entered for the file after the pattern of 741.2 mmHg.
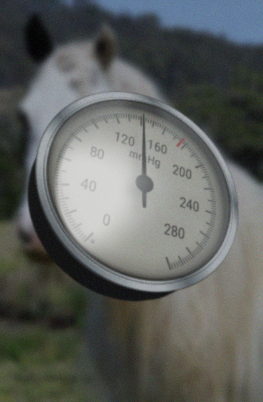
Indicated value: 140 mmHg
